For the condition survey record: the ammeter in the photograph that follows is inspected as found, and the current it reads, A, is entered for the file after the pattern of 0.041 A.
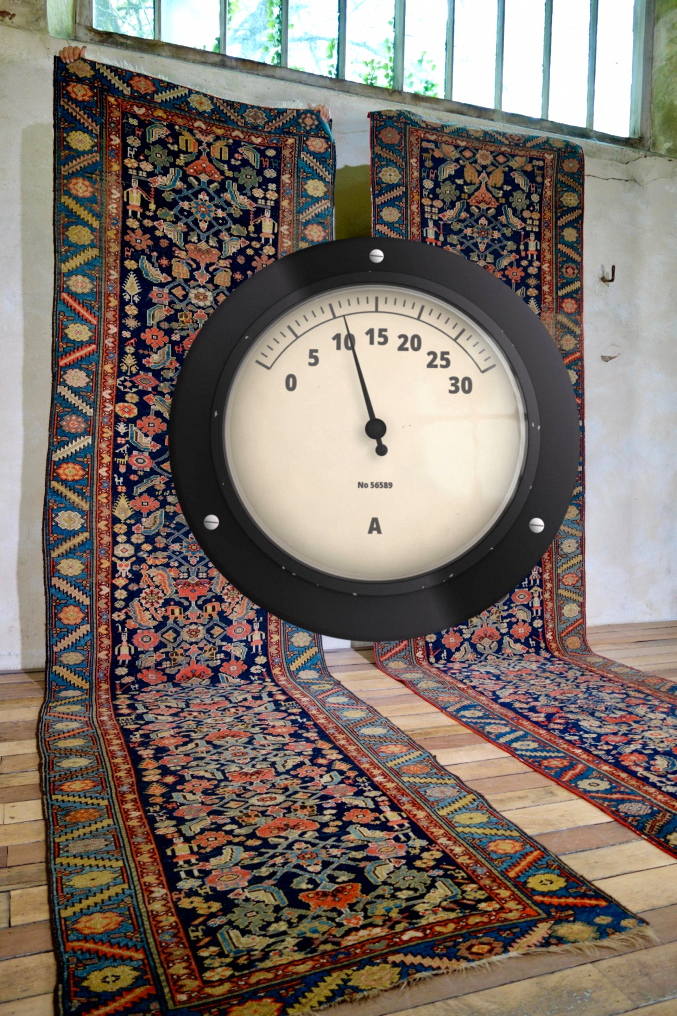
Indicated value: 11 A
